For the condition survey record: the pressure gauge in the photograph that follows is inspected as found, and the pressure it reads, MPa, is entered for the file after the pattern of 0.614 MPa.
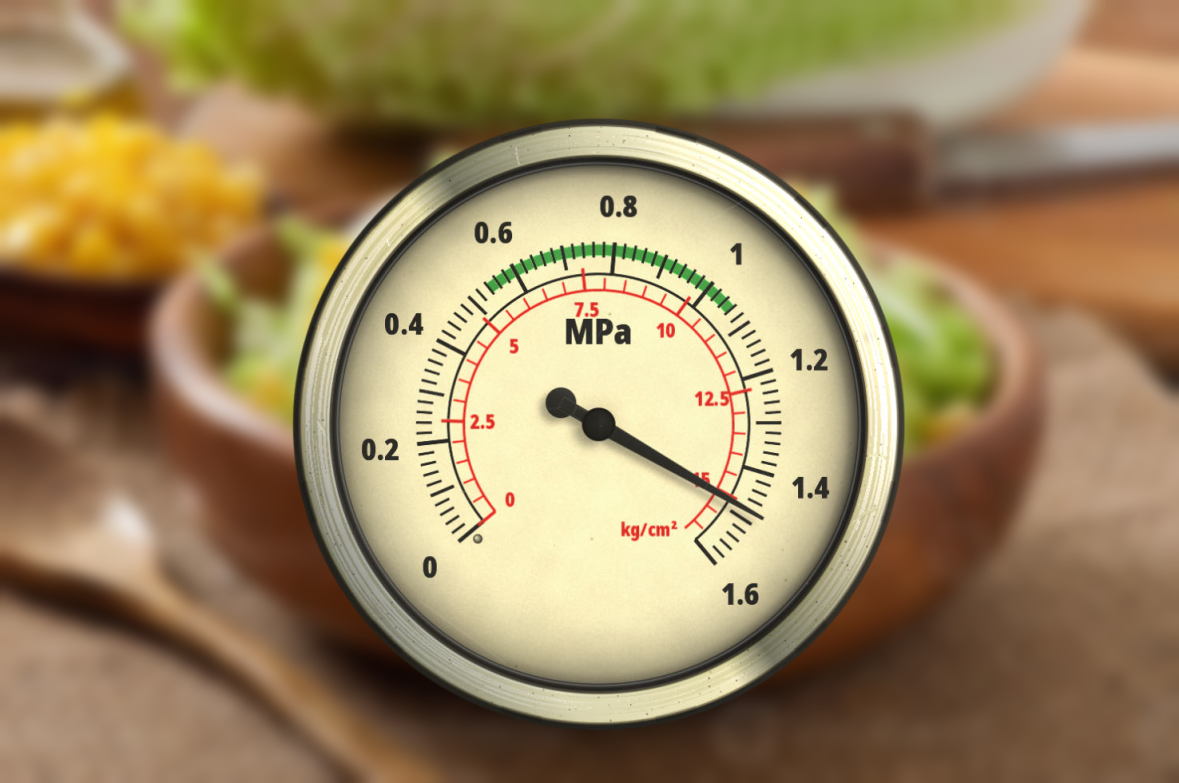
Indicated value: 1.48 MPa
